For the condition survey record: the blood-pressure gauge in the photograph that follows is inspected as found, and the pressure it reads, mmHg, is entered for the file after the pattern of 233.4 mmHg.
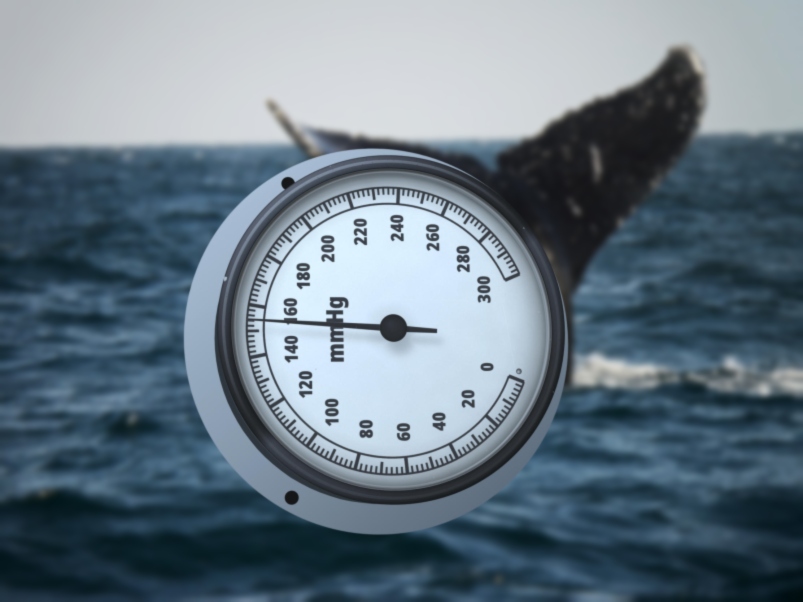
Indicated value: 154 mmHg
